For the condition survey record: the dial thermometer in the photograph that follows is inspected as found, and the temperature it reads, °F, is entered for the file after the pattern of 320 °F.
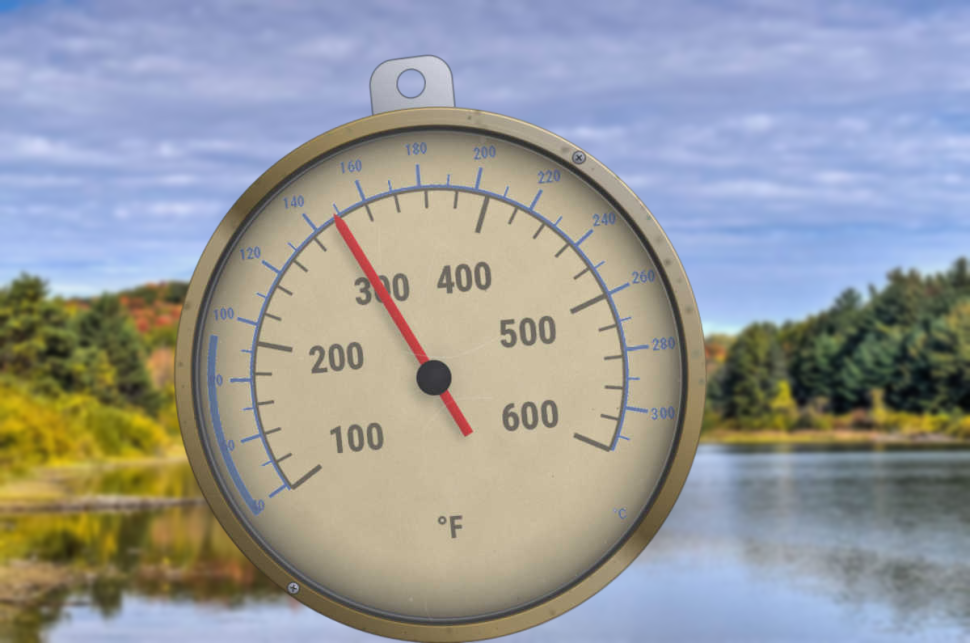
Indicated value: 300 °F
